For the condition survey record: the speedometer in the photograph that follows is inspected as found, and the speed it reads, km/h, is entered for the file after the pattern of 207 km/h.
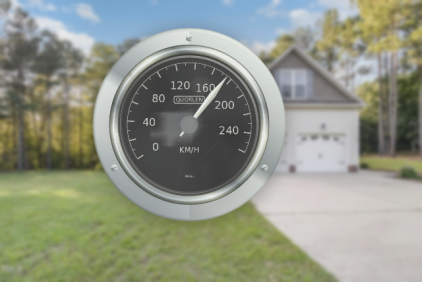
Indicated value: 175 km/h
